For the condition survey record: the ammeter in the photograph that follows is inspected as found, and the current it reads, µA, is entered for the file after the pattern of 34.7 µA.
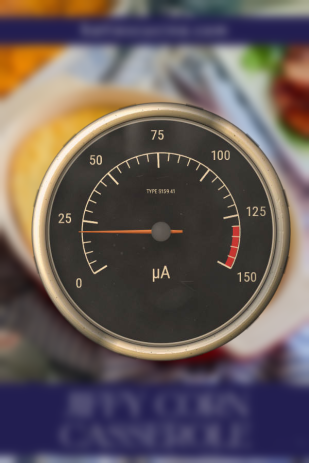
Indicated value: 20 µA
